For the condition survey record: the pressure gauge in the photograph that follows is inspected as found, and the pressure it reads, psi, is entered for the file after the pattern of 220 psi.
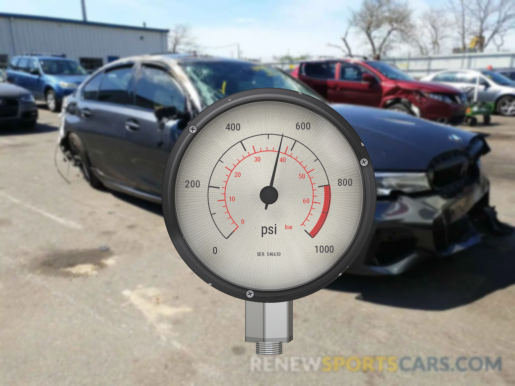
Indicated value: 550 psi
